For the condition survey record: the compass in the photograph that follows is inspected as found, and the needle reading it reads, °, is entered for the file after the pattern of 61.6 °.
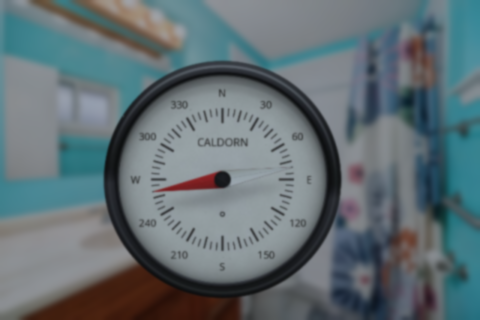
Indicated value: 260 °
